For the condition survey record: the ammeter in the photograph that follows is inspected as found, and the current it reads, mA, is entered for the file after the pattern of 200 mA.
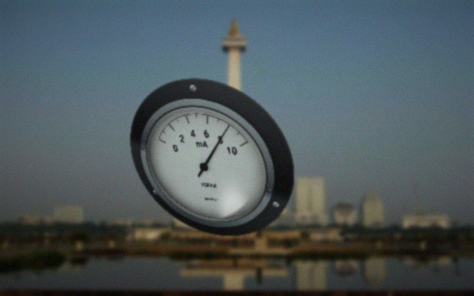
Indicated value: 8 mA
